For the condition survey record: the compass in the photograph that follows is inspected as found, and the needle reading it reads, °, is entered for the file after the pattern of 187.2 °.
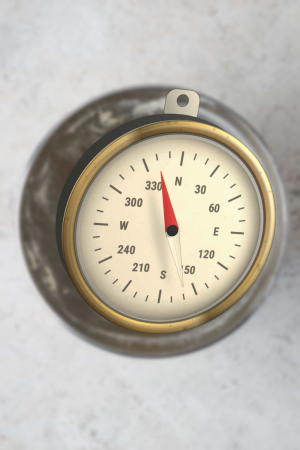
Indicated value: 340 °
